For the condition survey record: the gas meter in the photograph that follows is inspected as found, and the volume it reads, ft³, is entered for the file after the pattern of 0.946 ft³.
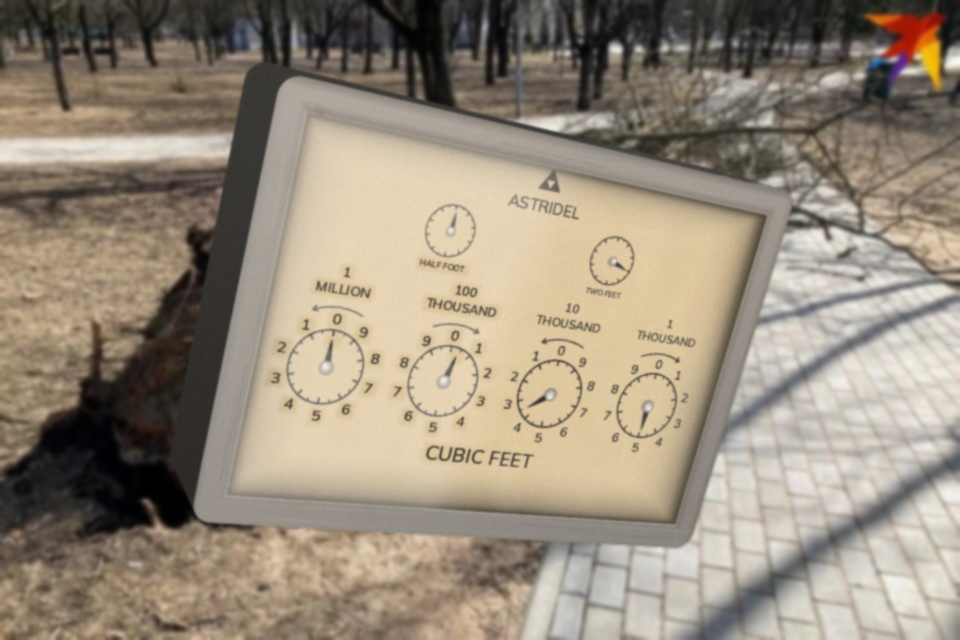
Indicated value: 3500 ft³
